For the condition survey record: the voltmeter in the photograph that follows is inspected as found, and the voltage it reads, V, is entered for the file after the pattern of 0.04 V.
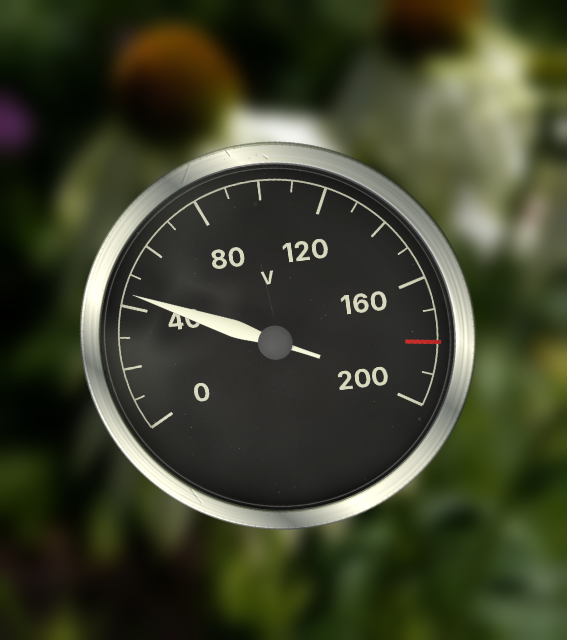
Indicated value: 45 V
